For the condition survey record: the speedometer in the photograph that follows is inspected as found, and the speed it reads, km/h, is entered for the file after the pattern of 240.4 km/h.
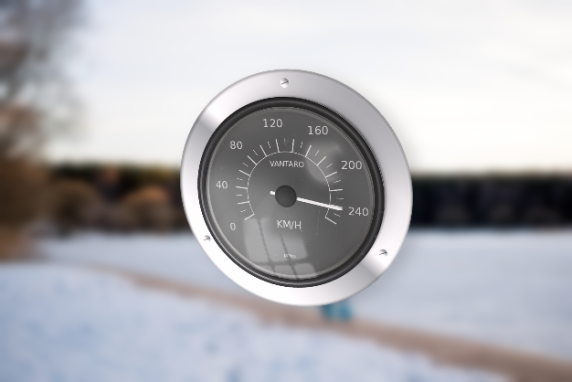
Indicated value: 240 km/h
